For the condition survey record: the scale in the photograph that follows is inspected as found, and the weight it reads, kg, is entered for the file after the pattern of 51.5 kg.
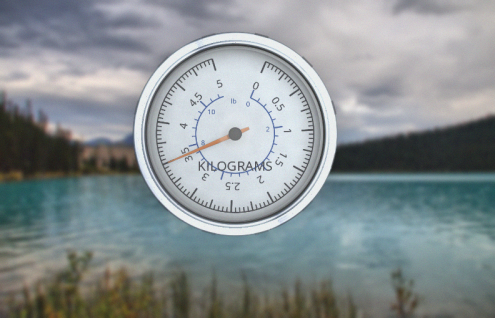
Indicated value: 3.5 kg
